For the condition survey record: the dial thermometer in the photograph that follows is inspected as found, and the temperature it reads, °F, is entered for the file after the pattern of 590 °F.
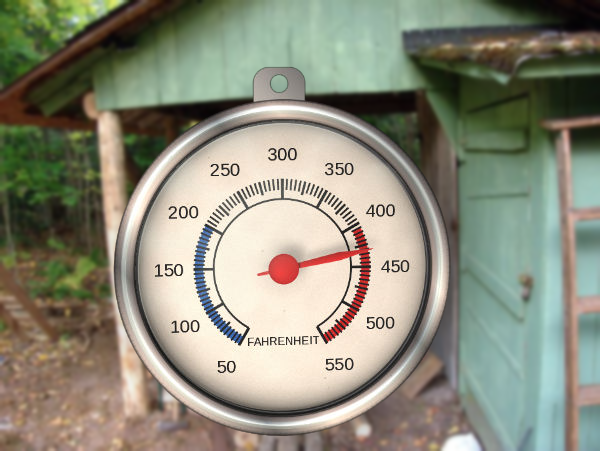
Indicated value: 430 °F
